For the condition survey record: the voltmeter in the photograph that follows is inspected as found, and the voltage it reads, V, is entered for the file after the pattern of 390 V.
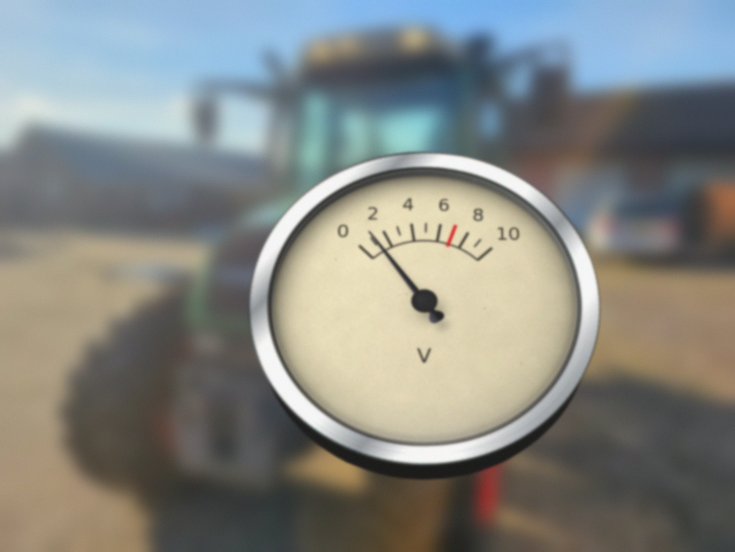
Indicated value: 1 V
